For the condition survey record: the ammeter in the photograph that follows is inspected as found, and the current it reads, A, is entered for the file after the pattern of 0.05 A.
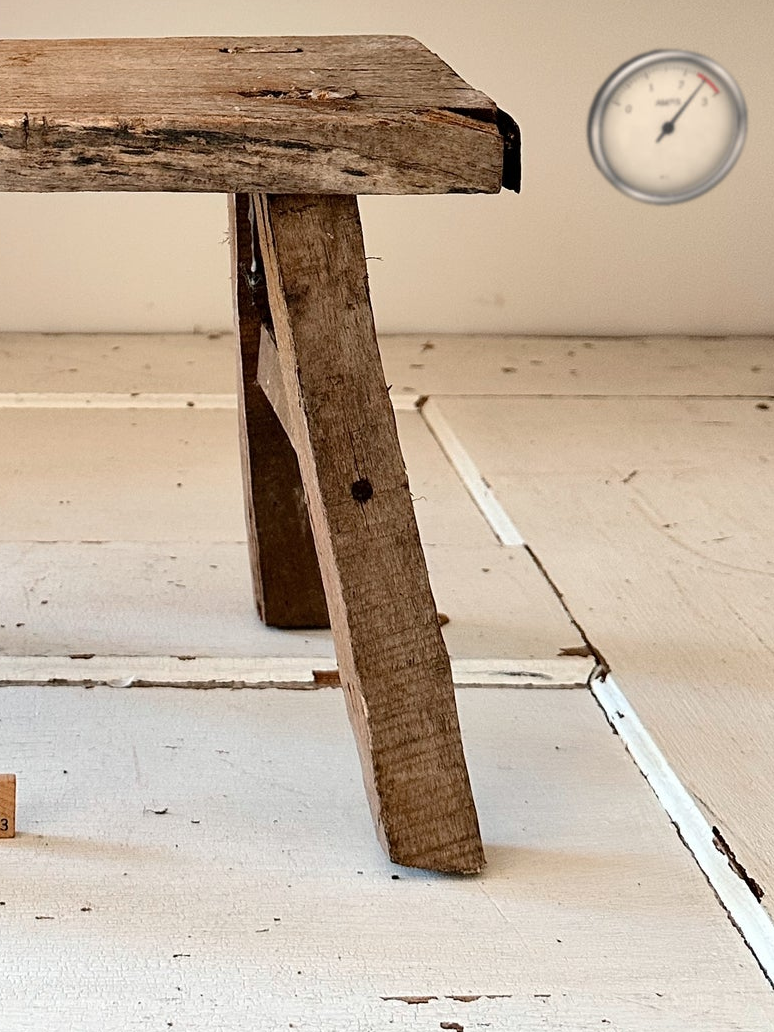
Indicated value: 2.5 A
